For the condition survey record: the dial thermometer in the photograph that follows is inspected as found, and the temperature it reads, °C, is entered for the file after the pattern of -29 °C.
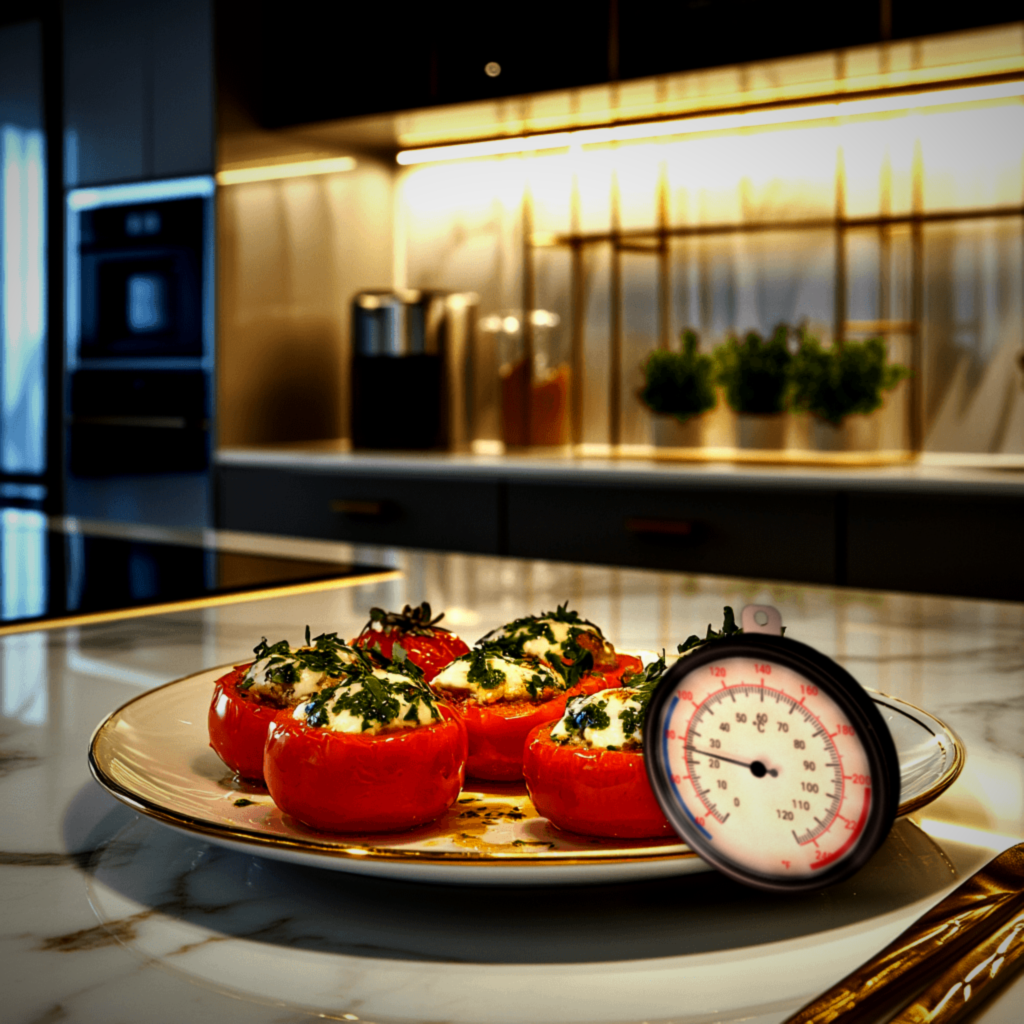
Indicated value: 25 °C
